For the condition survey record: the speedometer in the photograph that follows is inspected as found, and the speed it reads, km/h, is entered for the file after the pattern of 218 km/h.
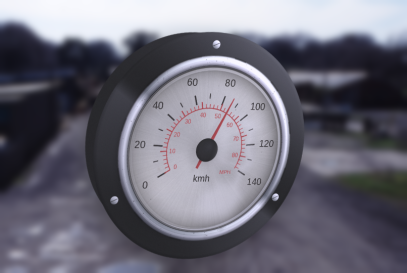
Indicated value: 85 km/h
